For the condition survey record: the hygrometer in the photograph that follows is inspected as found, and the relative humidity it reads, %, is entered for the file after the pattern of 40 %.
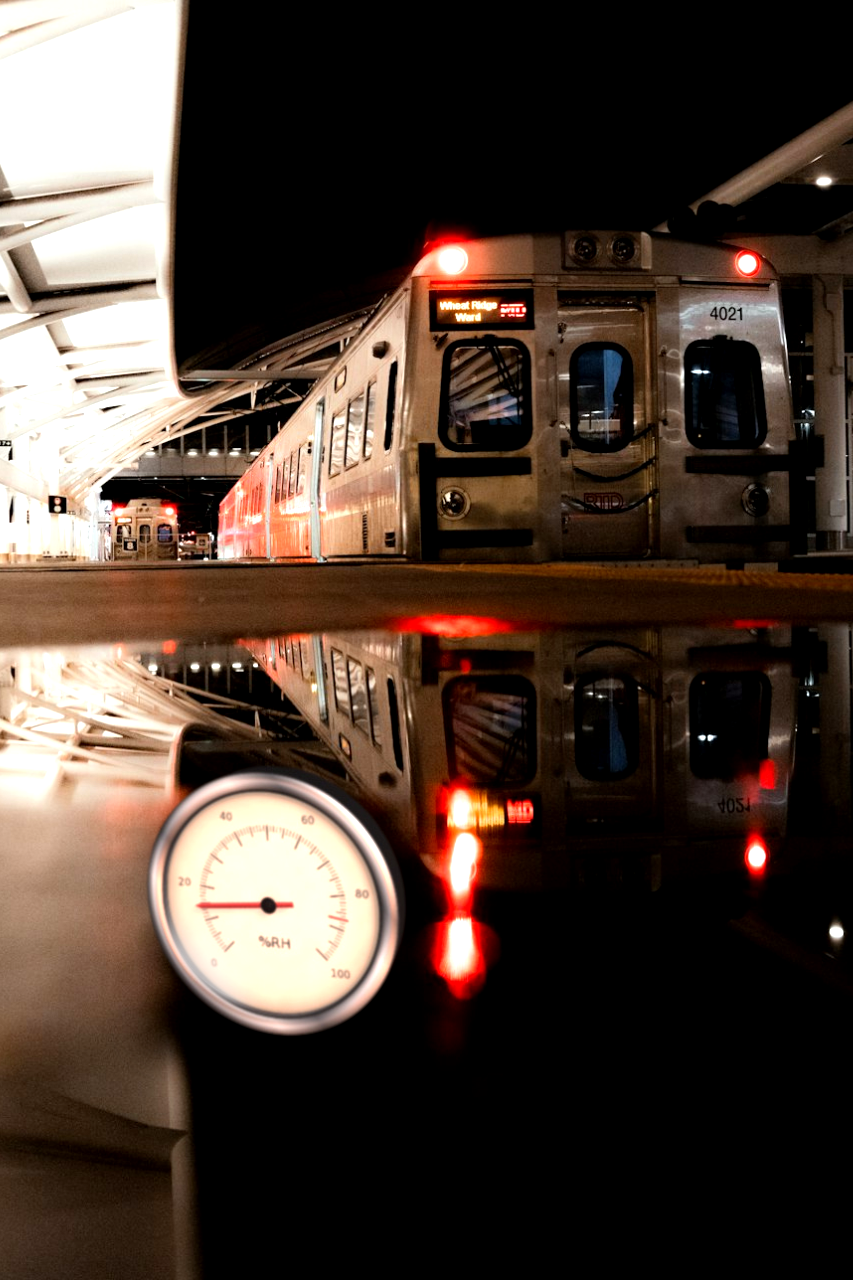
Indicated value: 15 %
